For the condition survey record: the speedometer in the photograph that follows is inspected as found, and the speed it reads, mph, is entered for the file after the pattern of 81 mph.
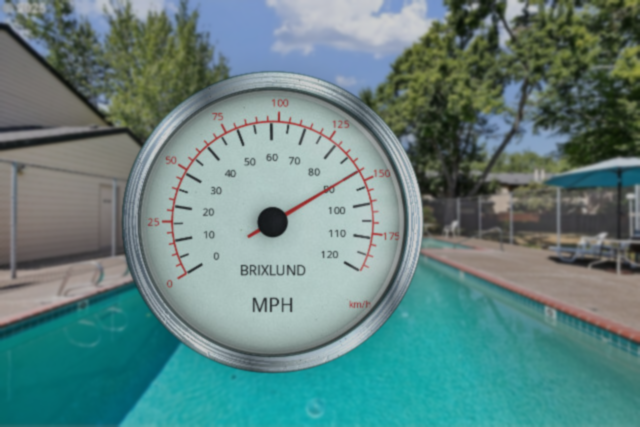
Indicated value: 90 mph
